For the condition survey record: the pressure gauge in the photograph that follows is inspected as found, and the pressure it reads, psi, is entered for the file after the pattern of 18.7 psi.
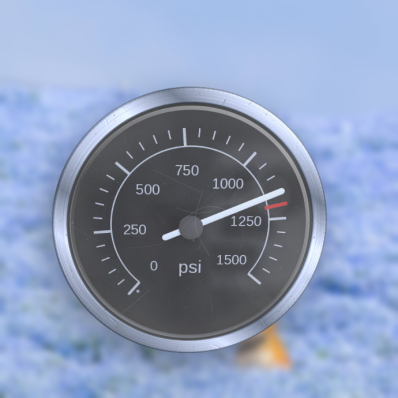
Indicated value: 1150 psi
